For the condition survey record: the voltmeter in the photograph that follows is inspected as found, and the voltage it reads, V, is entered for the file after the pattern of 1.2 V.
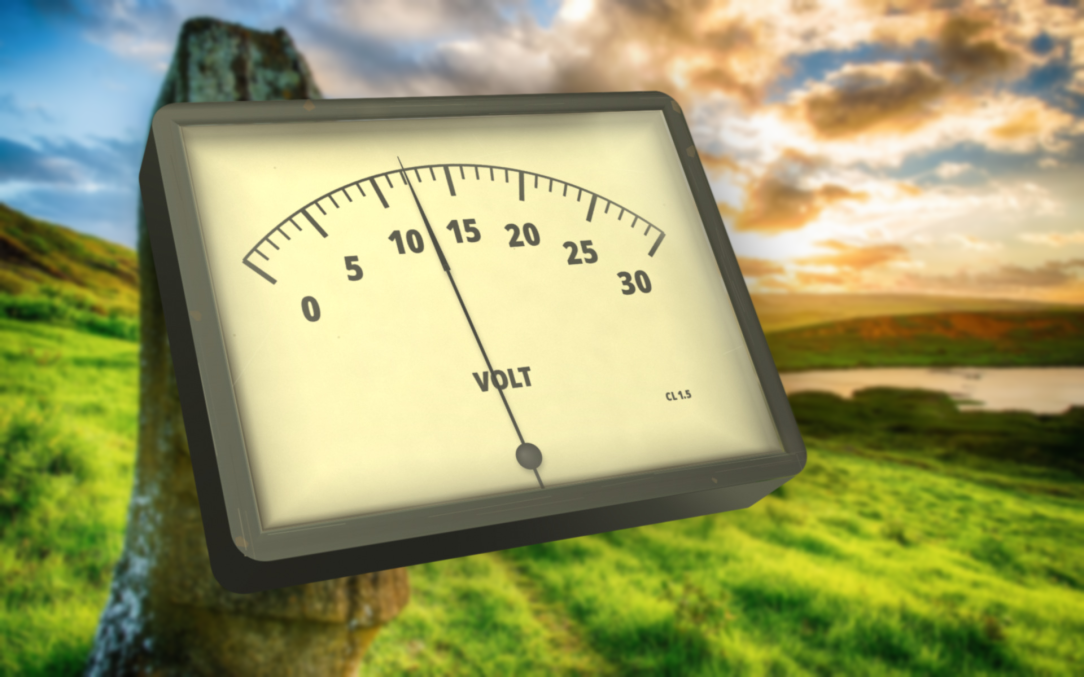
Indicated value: 12 V
